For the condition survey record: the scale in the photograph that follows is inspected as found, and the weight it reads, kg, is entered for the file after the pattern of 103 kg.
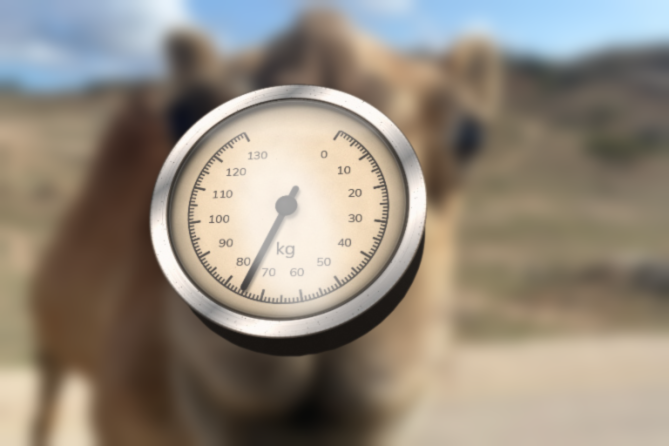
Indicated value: 75 kg
